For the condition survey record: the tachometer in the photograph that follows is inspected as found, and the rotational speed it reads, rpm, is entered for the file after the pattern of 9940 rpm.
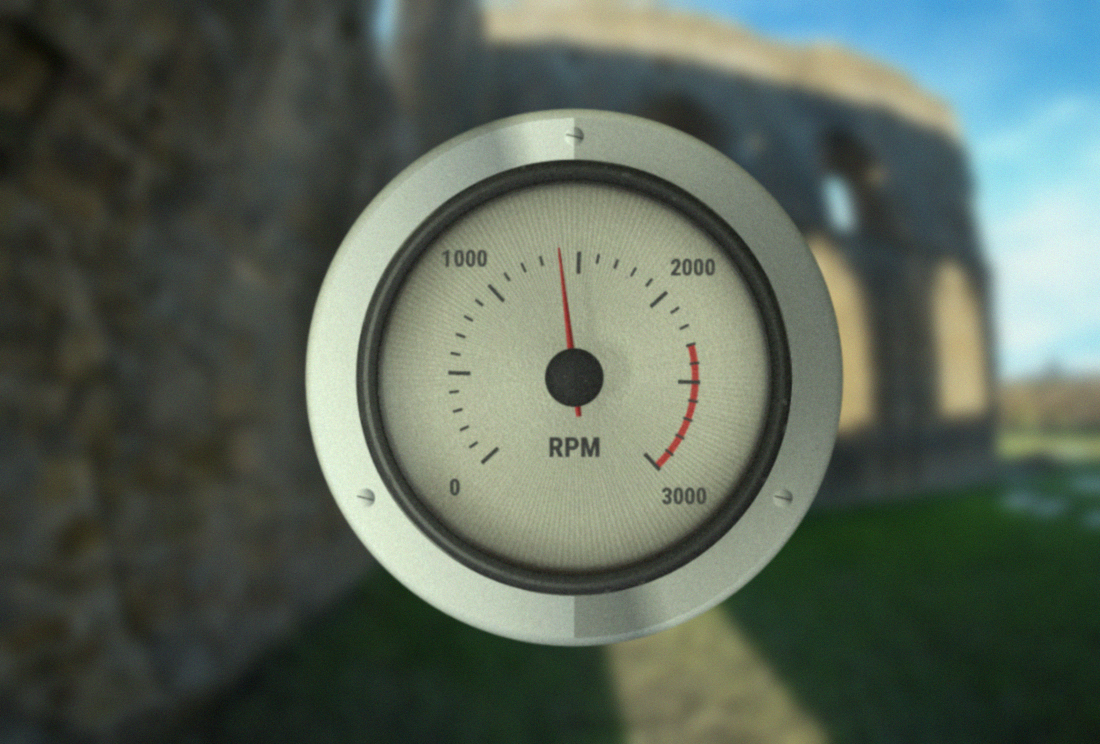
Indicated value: 1400 rpm
